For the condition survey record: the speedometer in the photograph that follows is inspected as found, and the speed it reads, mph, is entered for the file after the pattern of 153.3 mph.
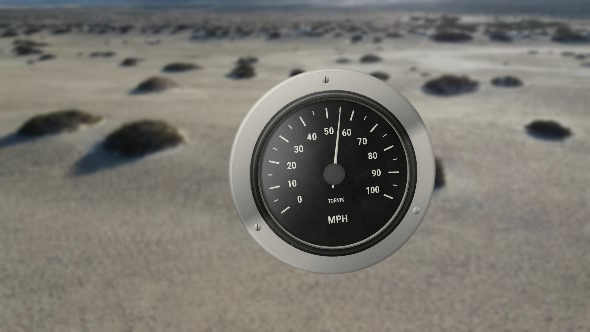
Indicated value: 55 mph
